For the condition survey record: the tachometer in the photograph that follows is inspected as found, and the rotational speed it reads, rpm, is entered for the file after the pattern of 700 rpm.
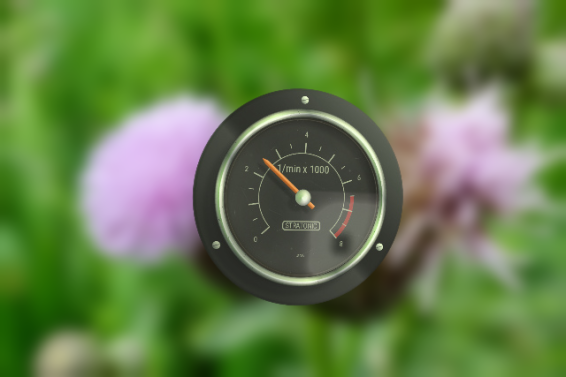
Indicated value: 2500 rpm
